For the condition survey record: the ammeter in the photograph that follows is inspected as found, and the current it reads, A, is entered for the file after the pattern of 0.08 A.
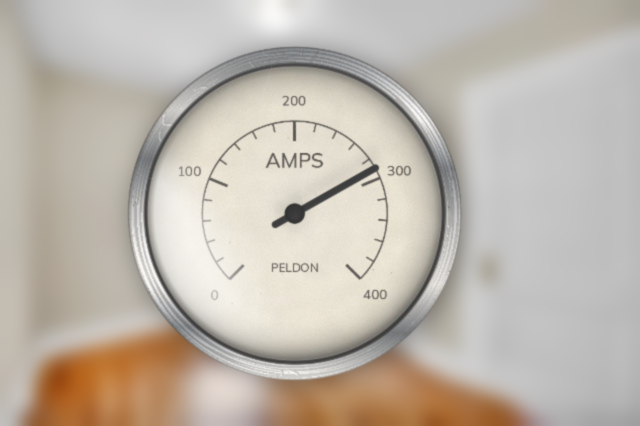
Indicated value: 290 A
